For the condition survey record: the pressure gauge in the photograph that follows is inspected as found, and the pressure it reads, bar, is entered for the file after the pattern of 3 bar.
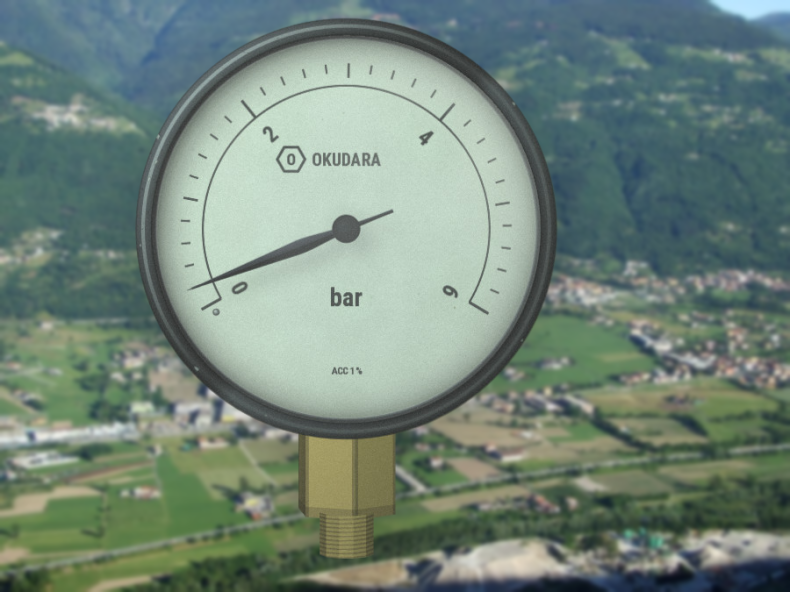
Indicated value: 0.2 bar
